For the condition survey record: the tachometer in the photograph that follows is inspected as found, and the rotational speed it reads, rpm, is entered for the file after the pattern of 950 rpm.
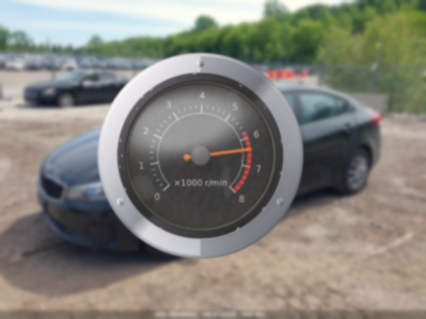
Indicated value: 6400 rpm
